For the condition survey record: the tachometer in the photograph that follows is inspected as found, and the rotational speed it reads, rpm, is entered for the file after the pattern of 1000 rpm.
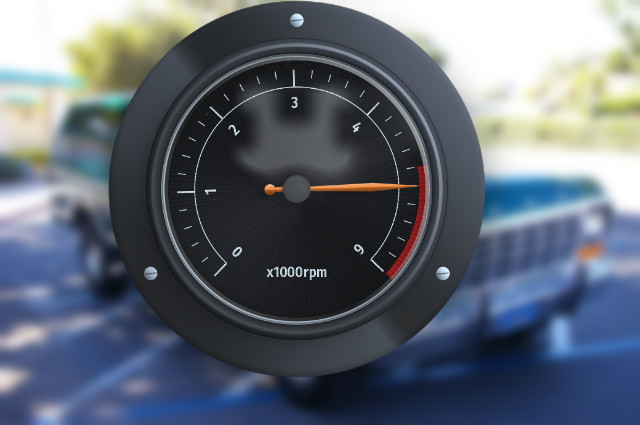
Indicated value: 5000 rpm
